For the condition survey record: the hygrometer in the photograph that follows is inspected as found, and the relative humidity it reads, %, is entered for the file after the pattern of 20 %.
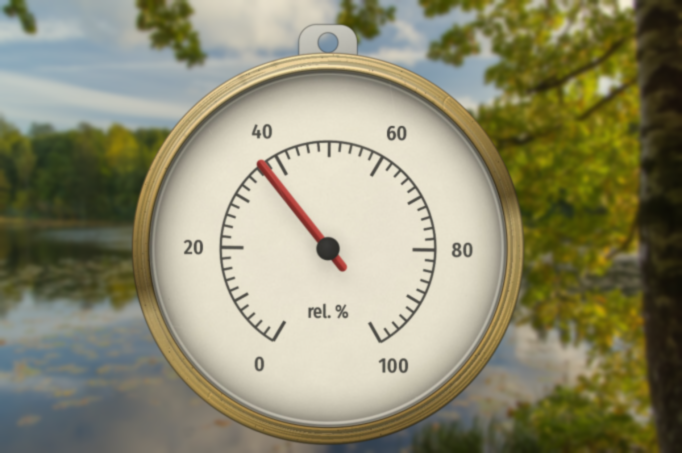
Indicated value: 37 %
